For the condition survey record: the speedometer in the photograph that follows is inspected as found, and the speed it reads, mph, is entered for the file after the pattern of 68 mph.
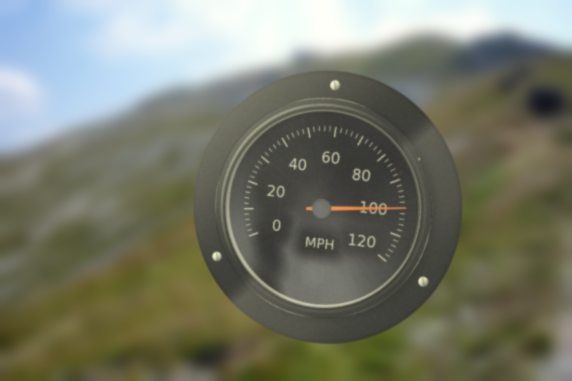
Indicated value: 100 mph
